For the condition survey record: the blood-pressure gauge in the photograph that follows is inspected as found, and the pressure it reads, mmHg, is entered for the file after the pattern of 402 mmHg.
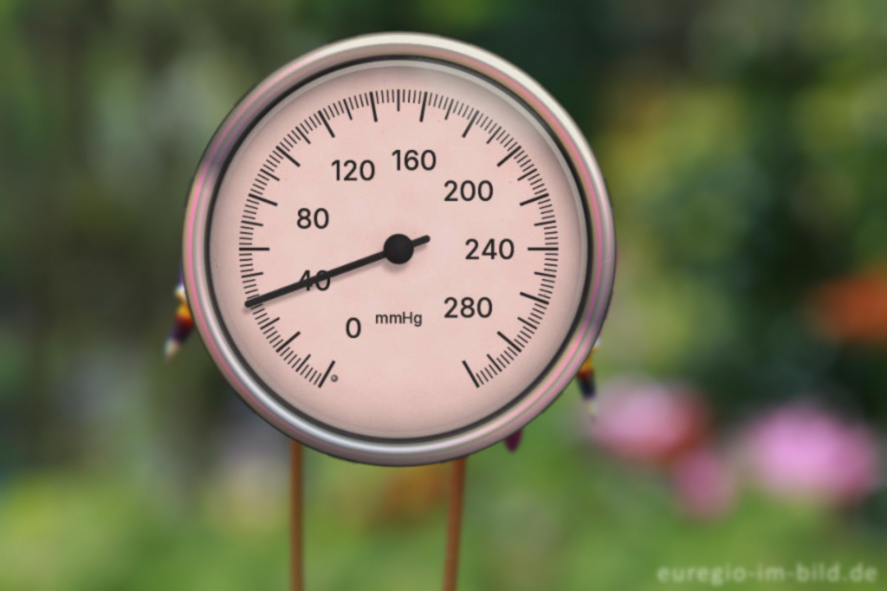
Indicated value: 40 mmHg
